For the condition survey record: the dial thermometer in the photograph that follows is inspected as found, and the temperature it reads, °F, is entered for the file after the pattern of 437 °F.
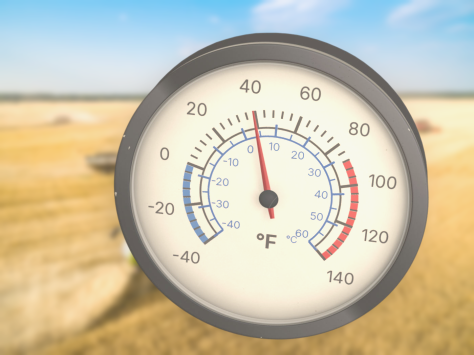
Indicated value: 40 °F
